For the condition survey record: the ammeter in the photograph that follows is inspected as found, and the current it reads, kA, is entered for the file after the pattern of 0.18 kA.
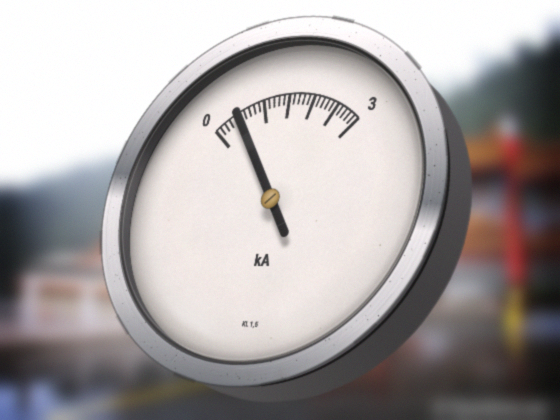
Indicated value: 0.5 kA
